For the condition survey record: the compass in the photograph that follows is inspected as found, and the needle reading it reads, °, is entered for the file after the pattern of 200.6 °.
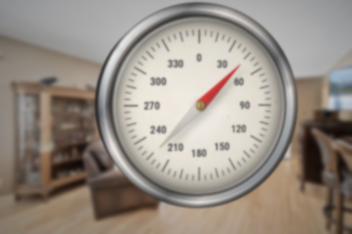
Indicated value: 45 °
